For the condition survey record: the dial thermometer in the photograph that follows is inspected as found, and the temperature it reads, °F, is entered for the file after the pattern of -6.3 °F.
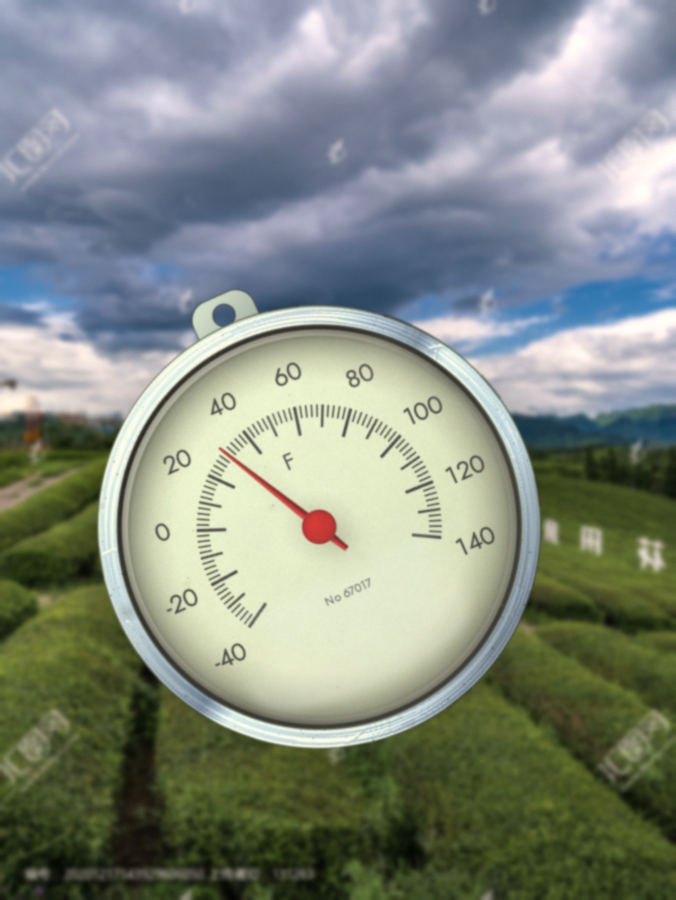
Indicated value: 30 °F
